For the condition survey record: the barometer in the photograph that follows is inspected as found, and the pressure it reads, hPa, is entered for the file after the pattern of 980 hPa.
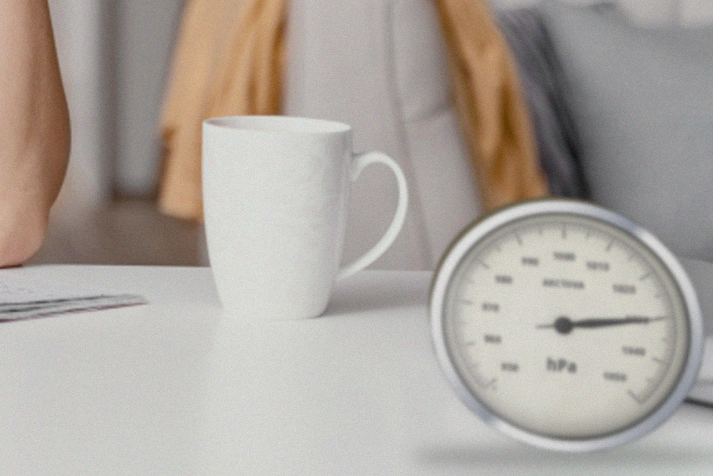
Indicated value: 1030 hPa
